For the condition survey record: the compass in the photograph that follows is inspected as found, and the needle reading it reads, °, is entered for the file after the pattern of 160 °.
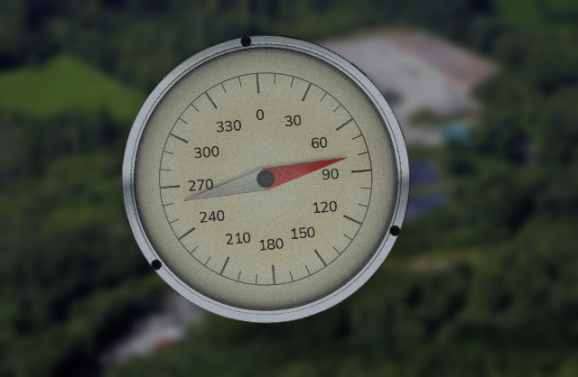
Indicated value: 80 °
